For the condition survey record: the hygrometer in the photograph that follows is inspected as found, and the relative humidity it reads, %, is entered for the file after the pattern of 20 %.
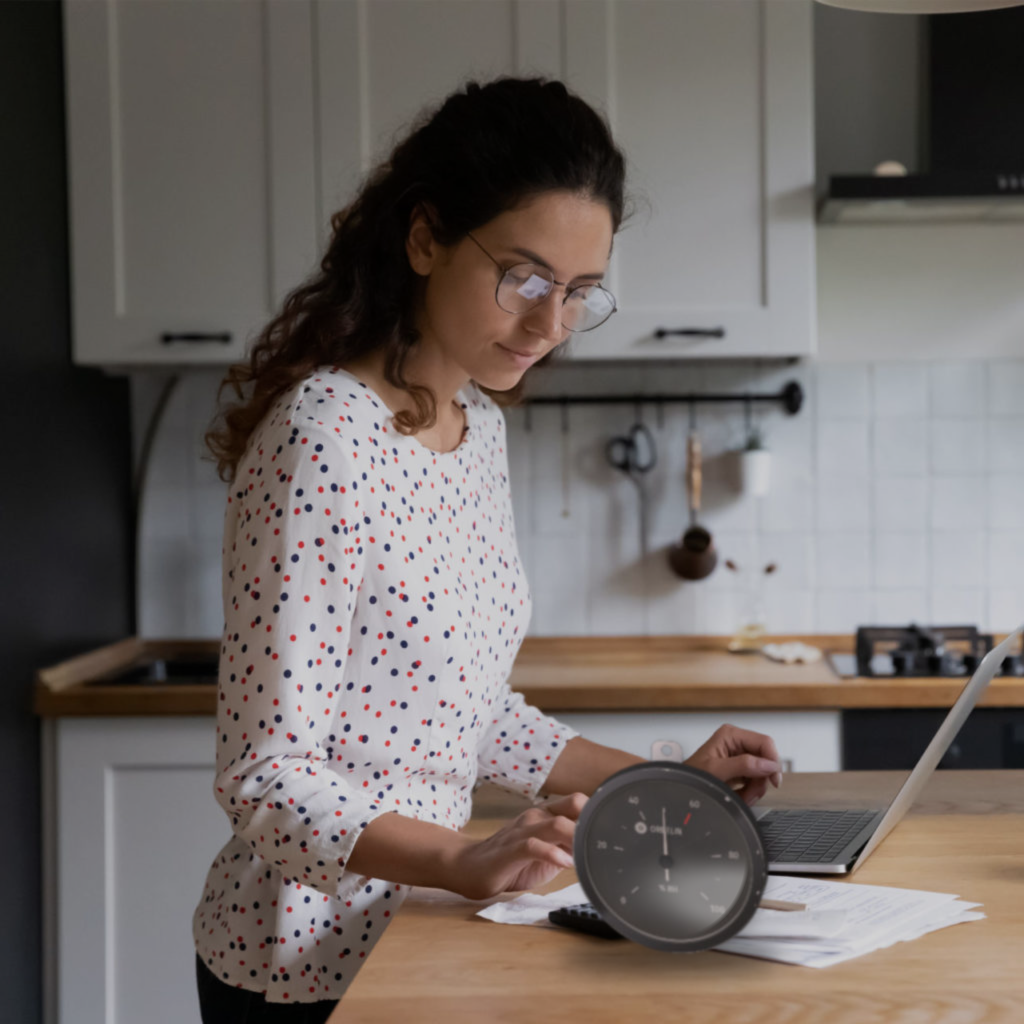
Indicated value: 50 %
